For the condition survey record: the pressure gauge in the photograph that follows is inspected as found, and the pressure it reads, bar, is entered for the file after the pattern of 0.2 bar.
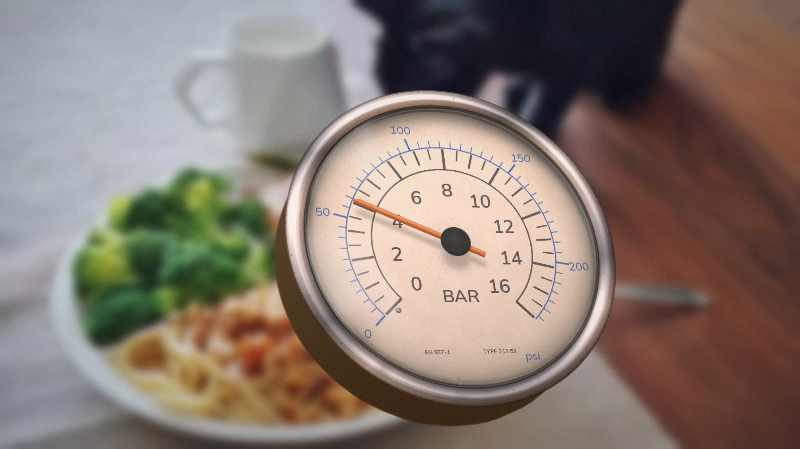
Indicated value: 4 bar
